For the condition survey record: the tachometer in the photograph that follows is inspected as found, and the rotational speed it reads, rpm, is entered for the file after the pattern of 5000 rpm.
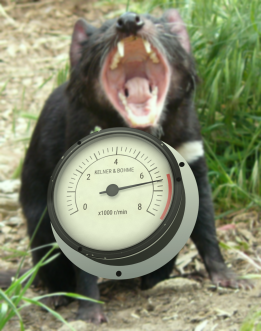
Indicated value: 6600 rpm
